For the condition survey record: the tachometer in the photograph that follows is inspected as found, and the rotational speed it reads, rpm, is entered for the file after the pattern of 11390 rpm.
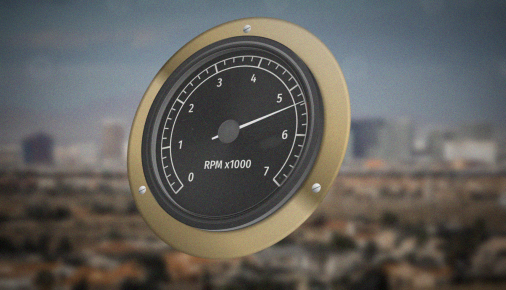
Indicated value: 5400 rpm
